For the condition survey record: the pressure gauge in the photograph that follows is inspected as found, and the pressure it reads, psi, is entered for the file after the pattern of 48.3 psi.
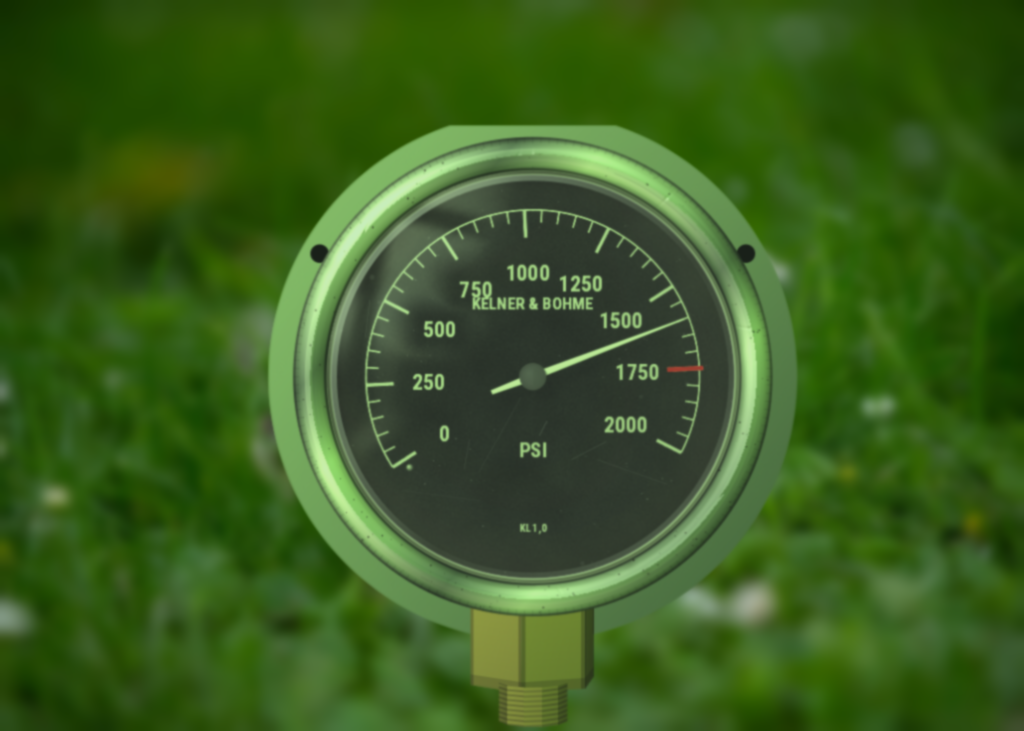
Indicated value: 1600 psi
